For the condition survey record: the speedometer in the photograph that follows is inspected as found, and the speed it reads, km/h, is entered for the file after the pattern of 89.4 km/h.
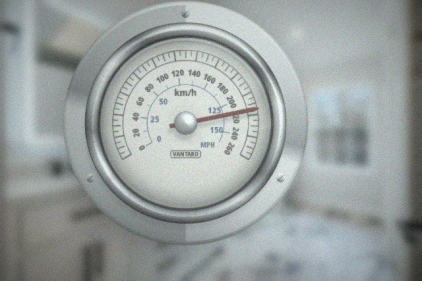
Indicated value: 215 km/h
